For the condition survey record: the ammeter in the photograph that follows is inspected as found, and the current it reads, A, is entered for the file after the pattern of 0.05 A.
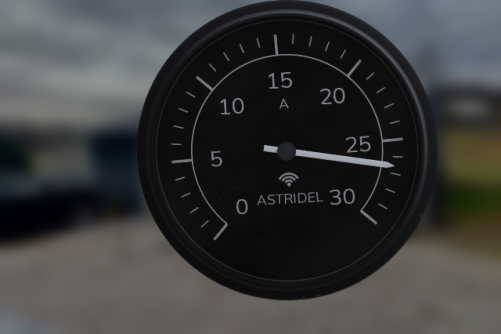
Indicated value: 26.5 A
